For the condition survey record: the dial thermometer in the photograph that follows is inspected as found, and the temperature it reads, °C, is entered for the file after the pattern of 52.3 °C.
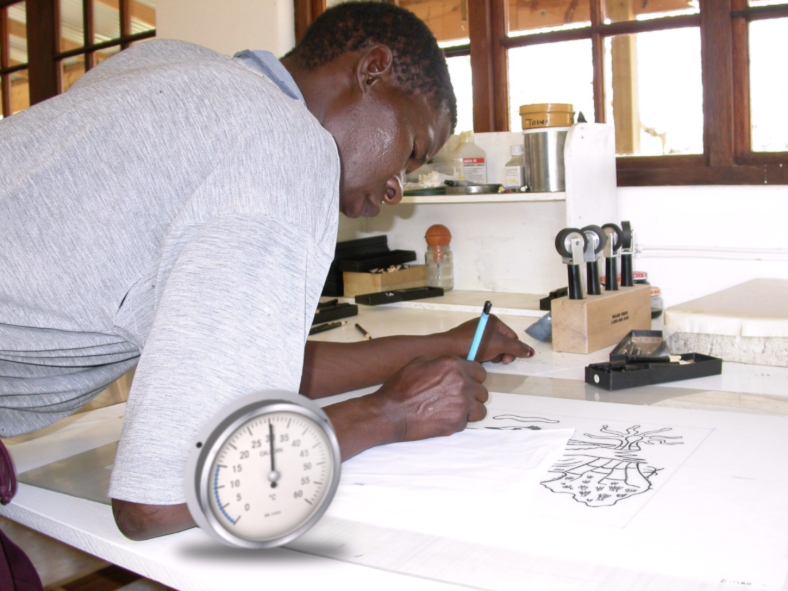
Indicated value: 30 °C
